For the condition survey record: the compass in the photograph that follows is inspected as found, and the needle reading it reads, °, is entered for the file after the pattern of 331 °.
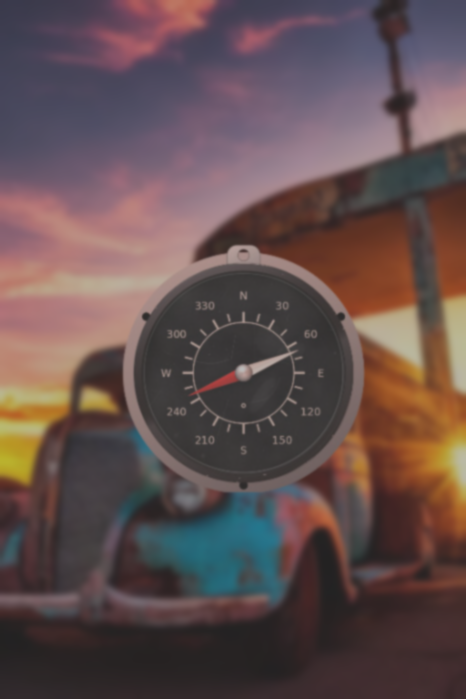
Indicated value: 247.5 °
